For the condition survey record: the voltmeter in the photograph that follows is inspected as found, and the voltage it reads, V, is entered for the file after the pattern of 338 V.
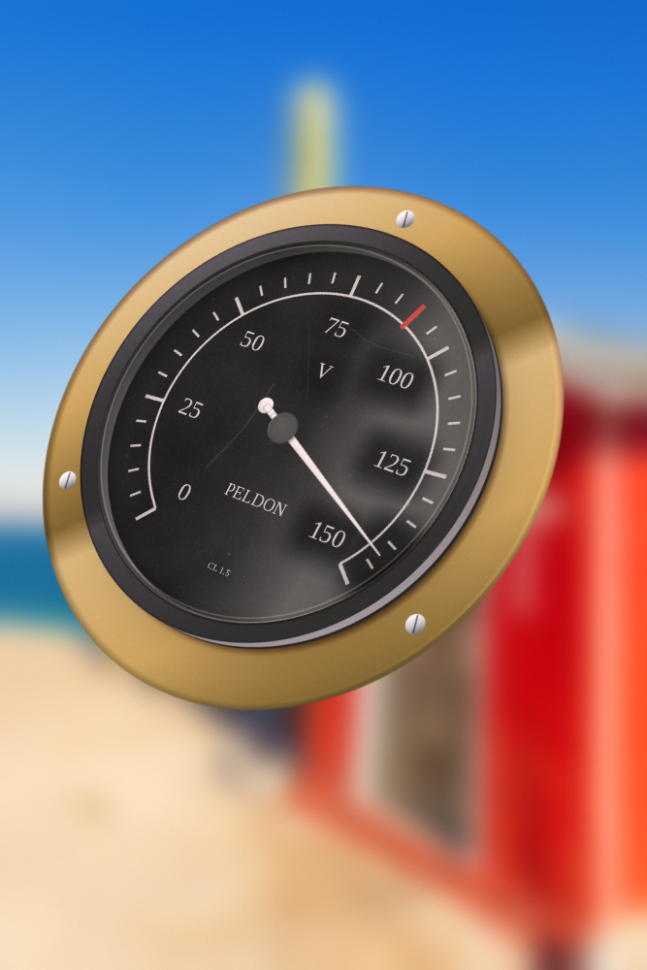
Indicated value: 142.5 V
